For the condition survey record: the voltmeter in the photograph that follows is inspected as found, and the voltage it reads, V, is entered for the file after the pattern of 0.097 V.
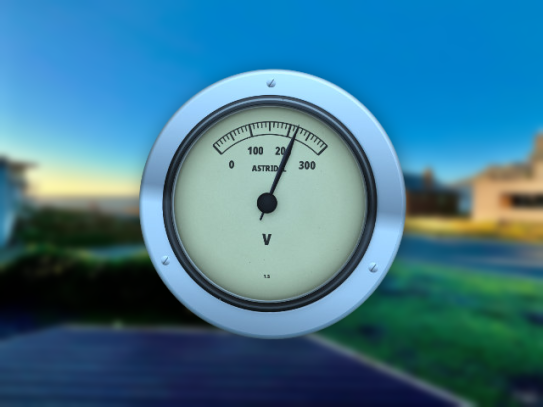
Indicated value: 220 V
